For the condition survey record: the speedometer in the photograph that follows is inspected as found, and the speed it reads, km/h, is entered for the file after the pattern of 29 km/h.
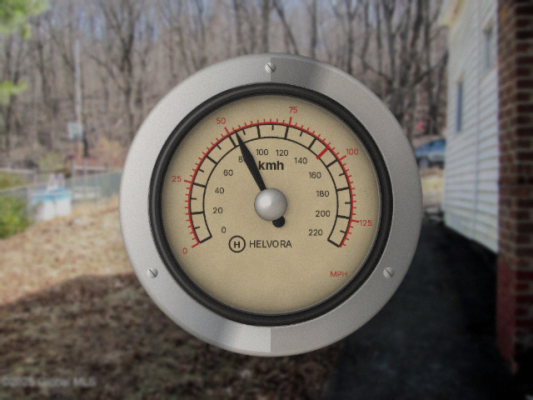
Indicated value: 85 km/h
